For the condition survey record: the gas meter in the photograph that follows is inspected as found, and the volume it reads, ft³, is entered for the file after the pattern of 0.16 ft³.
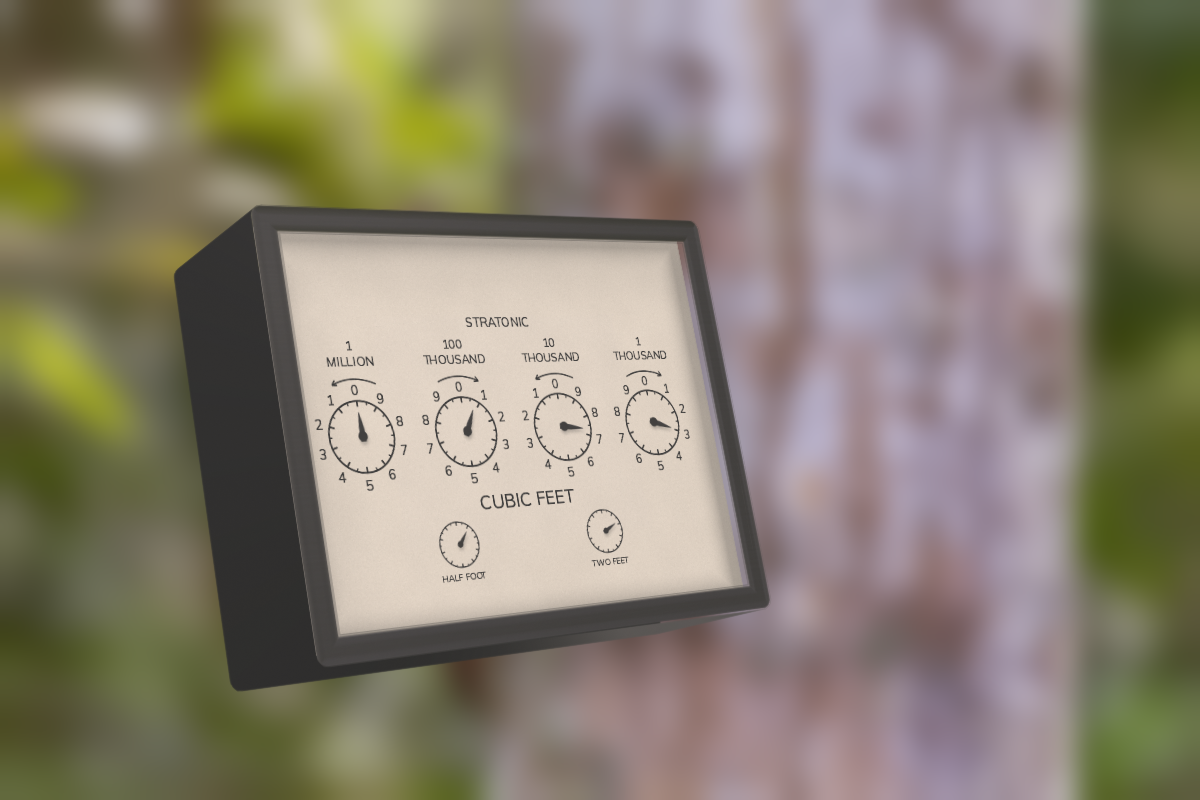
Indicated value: 7300 ft³
